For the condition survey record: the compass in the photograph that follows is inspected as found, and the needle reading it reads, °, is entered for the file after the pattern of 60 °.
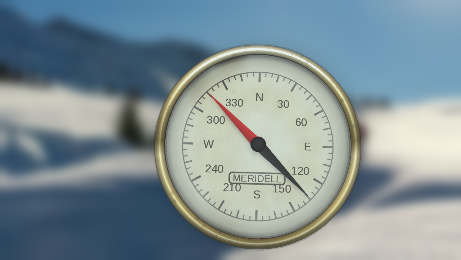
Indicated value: 315 °
